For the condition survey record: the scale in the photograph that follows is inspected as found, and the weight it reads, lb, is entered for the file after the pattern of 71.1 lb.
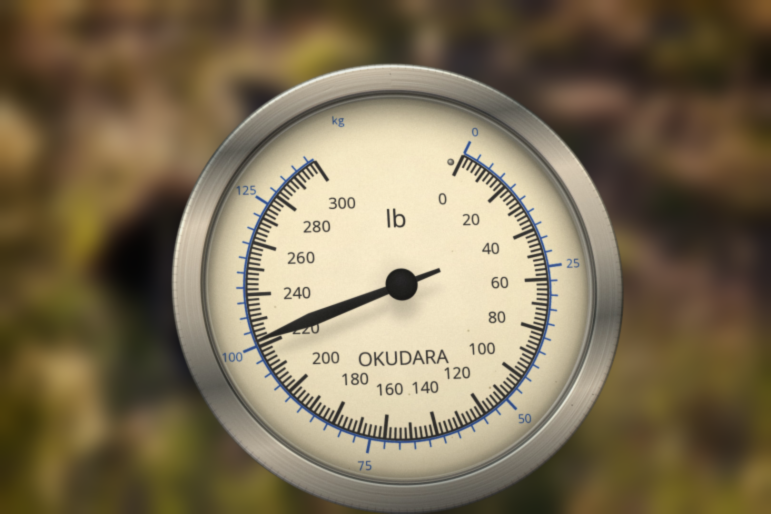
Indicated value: 222 lb
